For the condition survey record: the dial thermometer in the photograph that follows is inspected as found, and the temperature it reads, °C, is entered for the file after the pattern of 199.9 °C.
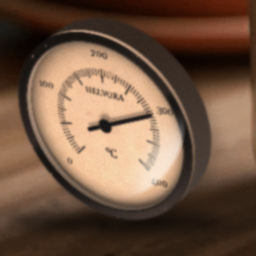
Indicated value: 300 °C
